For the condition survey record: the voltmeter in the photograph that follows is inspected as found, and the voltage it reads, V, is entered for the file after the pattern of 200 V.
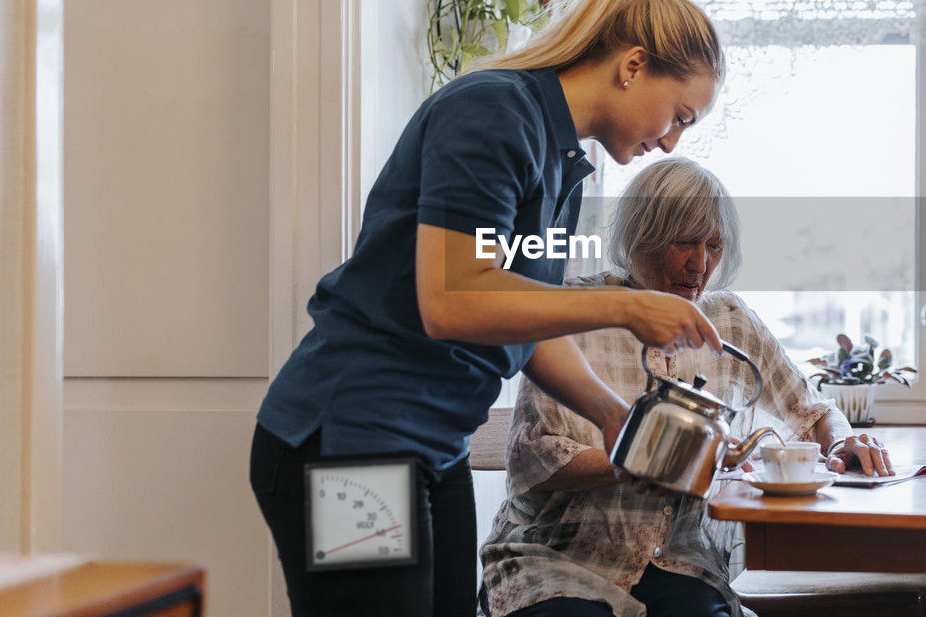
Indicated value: 40 V
